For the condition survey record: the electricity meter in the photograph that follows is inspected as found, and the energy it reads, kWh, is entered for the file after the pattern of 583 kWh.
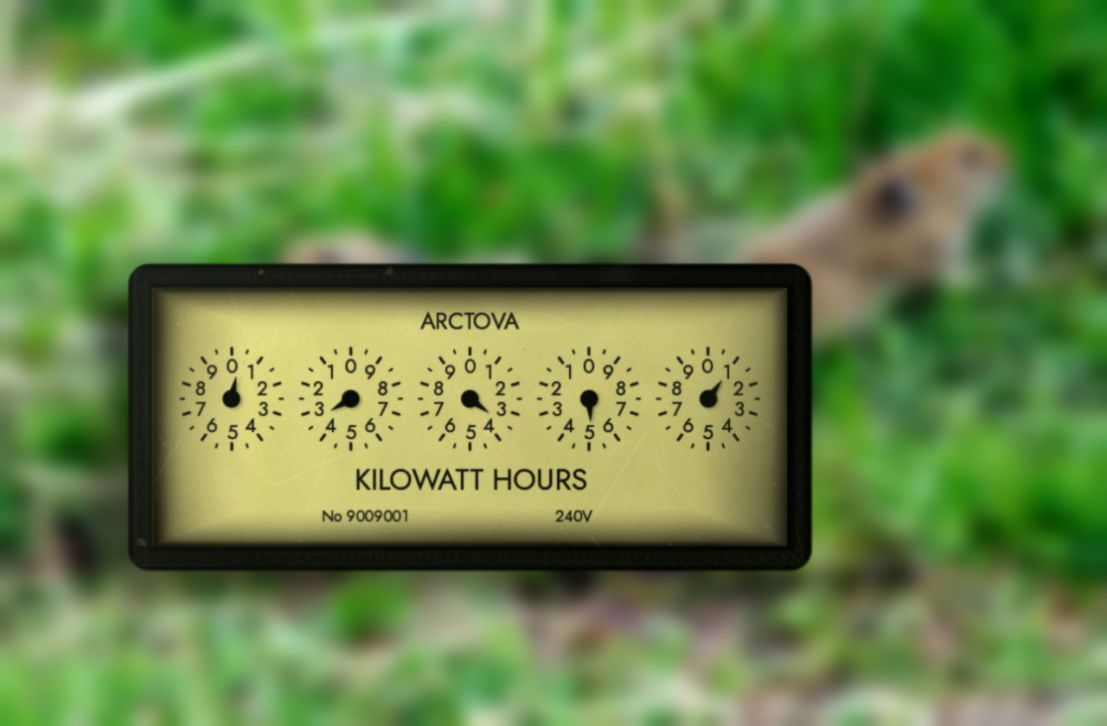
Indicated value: 3351 kWh
